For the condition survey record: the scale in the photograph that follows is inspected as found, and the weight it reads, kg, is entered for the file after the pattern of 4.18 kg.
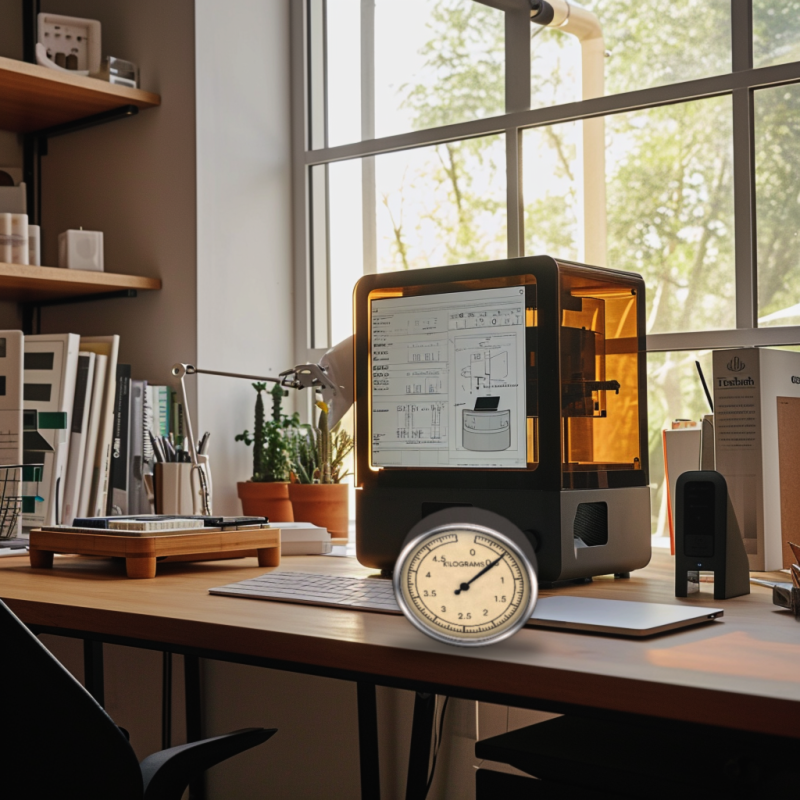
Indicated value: 0.5 kg
